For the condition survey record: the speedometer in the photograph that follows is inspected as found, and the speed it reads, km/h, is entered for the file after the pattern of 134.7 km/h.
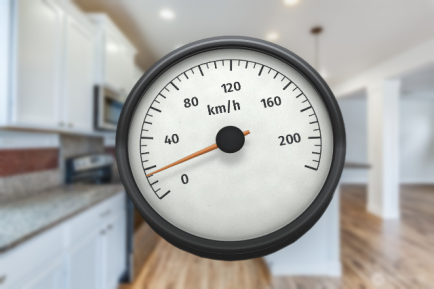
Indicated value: 15 km/h
